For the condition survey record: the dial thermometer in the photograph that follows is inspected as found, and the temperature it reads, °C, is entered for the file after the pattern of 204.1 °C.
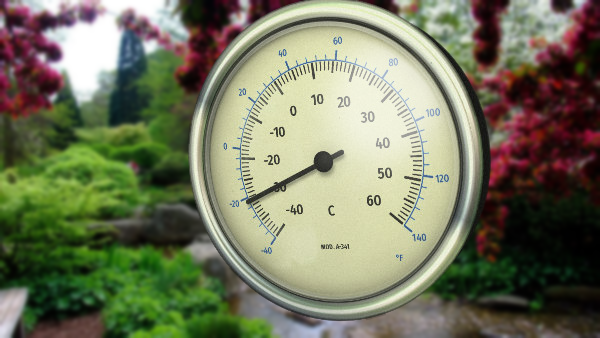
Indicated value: -30 °C
